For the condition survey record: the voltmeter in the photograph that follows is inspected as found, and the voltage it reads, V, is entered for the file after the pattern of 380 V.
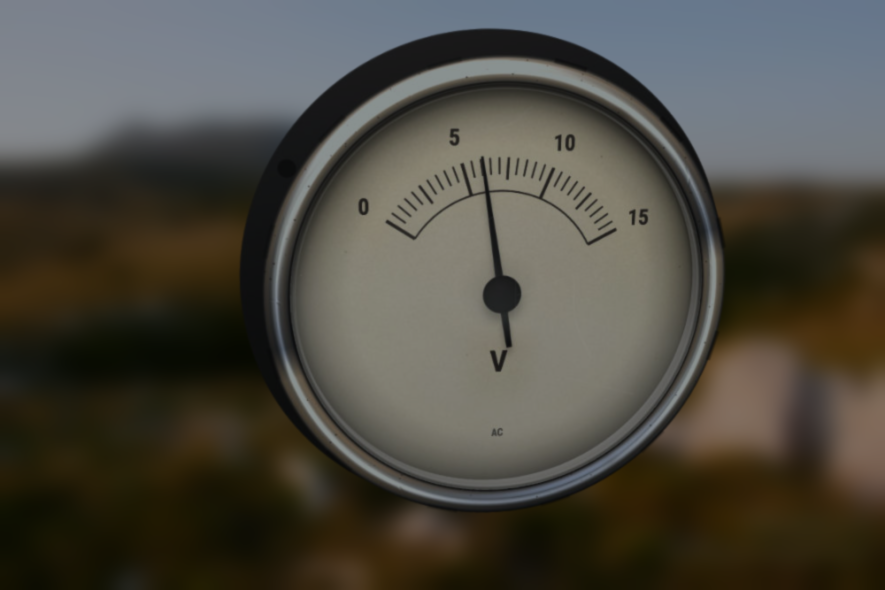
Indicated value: 6 V
